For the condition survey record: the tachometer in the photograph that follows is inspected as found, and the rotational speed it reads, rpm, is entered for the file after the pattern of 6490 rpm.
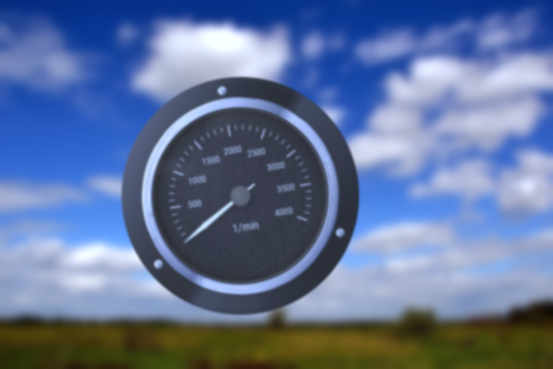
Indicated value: 0 rpm
